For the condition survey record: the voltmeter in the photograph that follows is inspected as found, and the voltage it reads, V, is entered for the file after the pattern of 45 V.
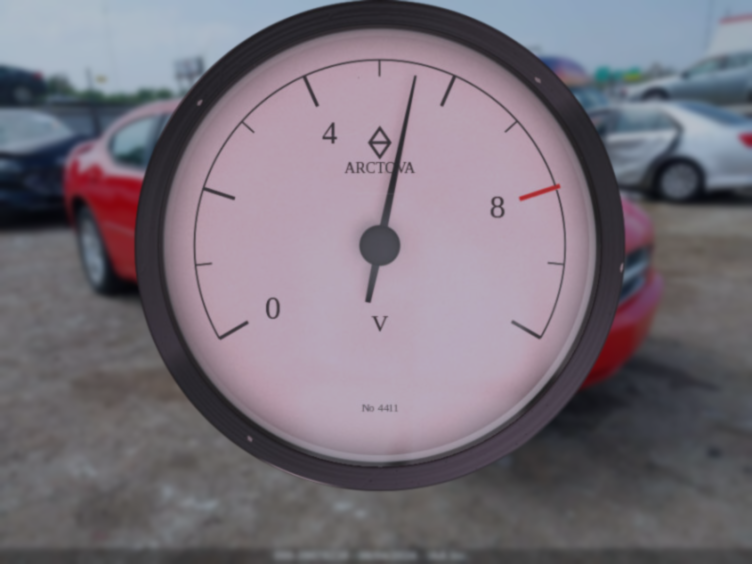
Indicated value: 5.5 V
